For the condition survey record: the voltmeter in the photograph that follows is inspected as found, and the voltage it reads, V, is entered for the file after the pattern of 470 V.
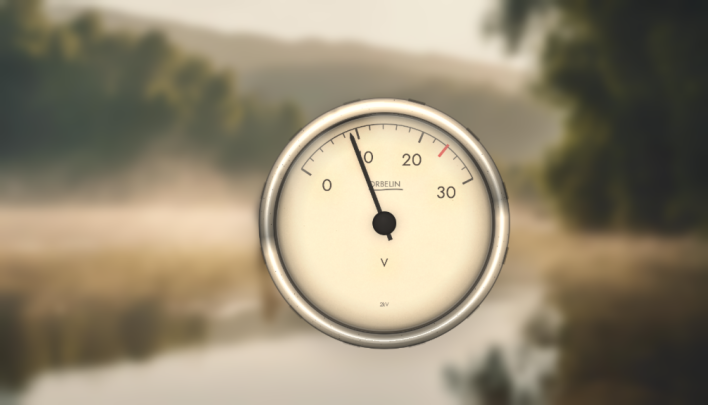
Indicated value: 9 V
